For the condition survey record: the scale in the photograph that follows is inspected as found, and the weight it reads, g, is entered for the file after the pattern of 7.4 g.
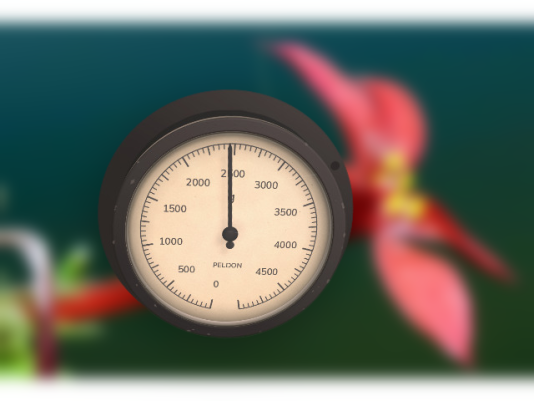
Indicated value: 2450 g
